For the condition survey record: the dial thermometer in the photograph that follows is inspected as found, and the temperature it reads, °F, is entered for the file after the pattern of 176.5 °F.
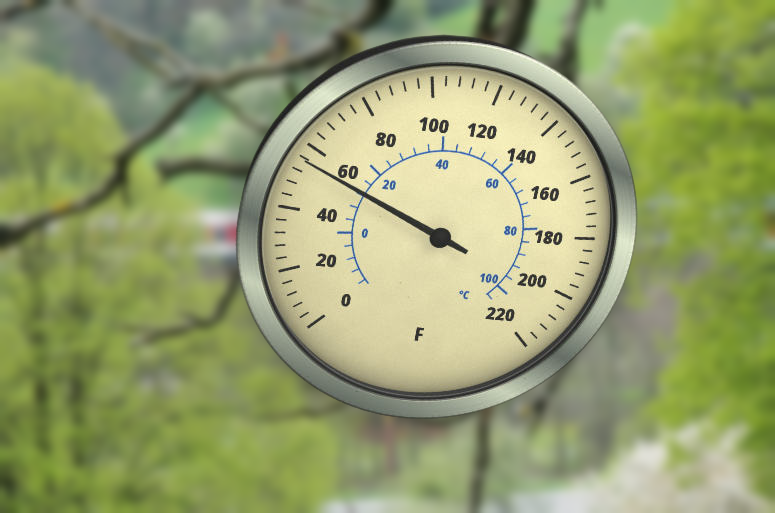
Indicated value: 56 °F
